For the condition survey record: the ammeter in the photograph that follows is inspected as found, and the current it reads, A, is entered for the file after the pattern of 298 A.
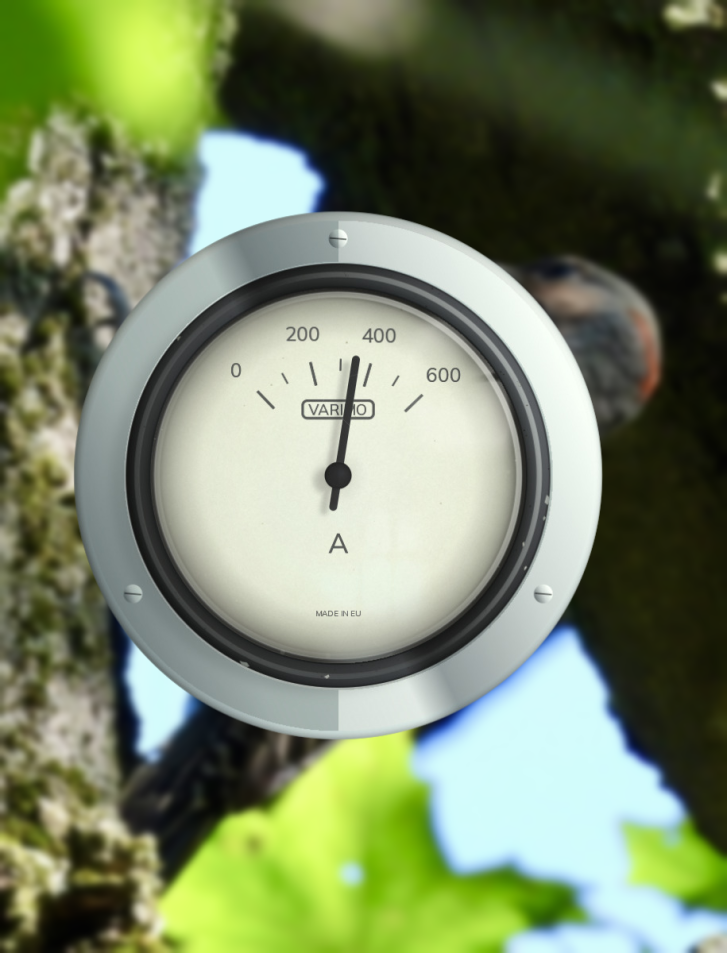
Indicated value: 350 A
